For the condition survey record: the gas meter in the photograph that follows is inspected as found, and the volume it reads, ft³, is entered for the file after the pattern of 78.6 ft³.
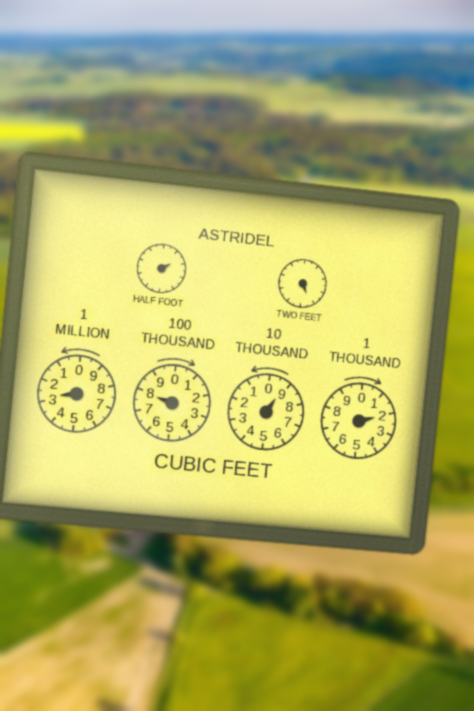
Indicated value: 279200 ft³
